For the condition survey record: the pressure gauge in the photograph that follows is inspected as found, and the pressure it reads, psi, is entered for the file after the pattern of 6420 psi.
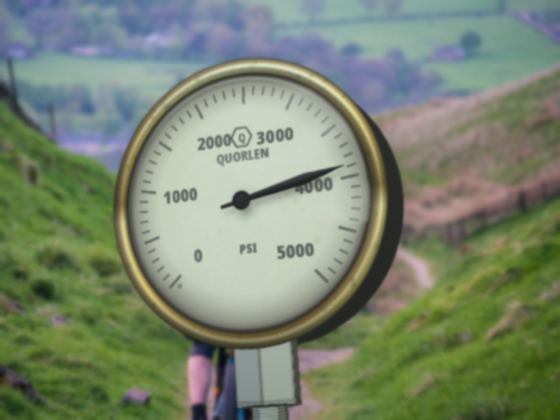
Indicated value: 3900 psi
